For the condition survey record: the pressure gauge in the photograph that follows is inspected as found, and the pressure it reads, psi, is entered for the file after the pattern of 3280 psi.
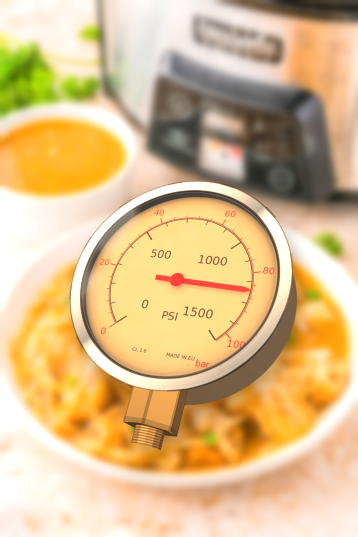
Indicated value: 1250 psi
